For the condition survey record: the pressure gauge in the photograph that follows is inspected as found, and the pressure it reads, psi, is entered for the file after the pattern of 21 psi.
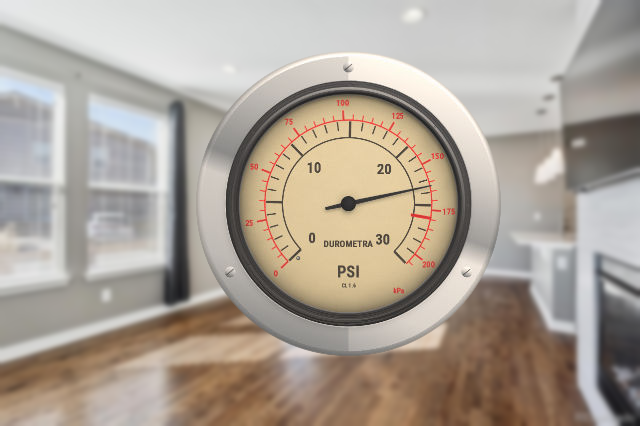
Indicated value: 23.5 psi
